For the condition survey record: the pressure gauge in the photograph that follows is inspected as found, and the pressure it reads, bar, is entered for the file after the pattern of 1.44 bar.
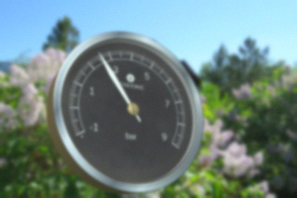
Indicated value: 2.5 bar
